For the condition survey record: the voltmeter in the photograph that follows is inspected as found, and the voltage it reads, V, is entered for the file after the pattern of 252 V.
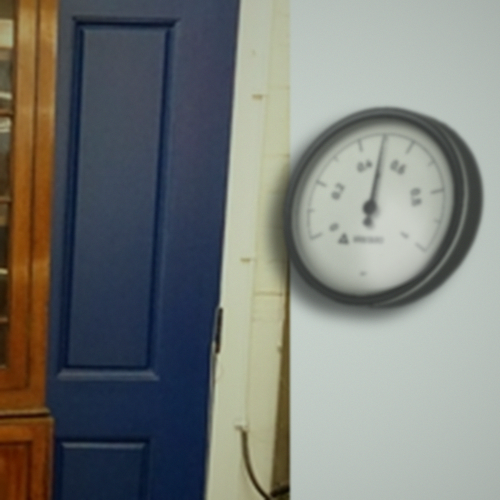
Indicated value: 0.5 V
